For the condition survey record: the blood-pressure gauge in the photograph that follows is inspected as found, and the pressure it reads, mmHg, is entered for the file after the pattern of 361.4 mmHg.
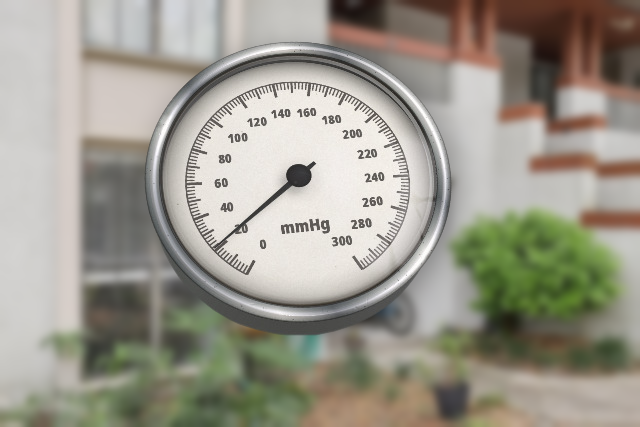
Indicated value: 20 mmHg
